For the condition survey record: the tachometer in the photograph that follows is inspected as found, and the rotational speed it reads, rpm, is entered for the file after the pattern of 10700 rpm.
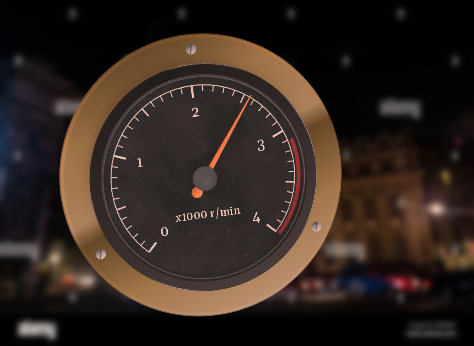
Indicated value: 2550 rpm
